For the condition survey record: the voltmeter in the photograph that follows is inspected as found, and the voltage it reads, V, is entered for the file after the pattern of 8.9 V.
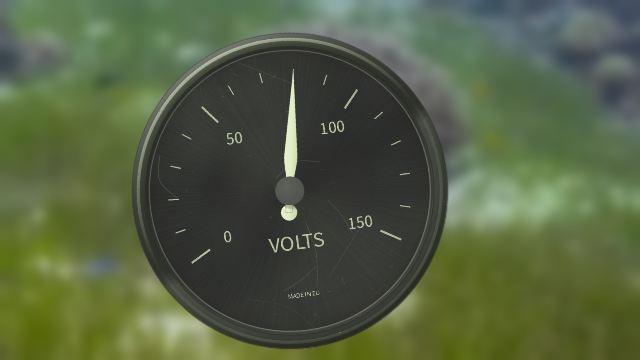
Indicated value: 80 V
